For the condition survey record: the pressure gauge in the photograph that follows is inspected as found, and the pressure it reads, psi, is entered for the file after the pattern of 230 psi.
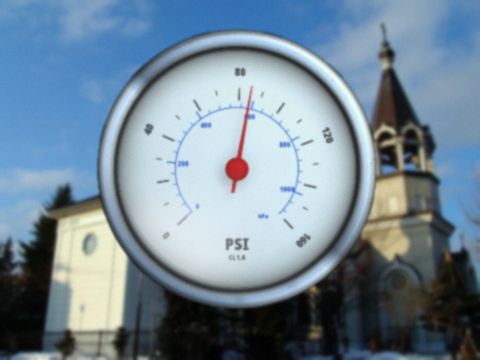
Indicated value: 85 psi
